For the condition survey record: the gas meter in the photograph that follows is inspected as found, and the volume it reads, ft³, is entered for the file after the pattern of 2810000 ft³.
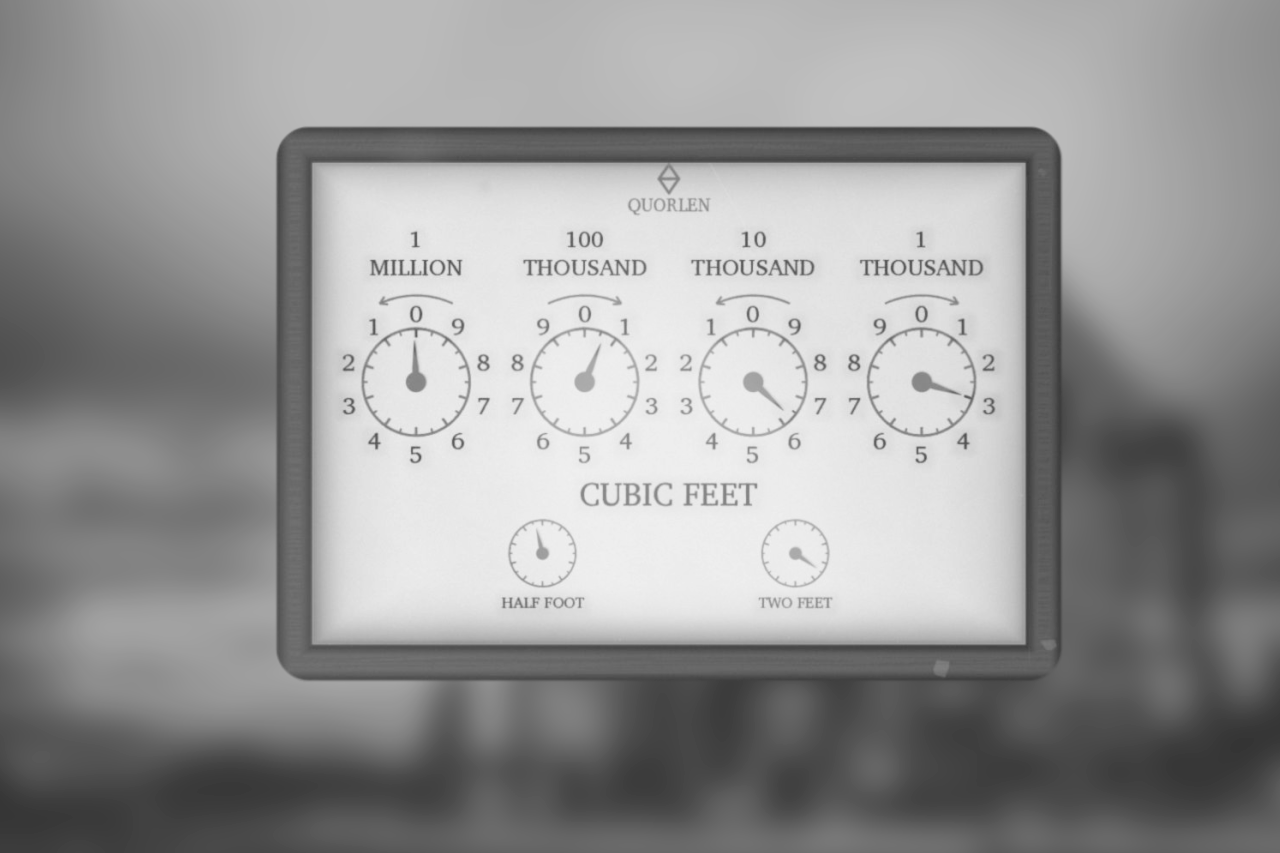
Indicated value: 6300 ft³
